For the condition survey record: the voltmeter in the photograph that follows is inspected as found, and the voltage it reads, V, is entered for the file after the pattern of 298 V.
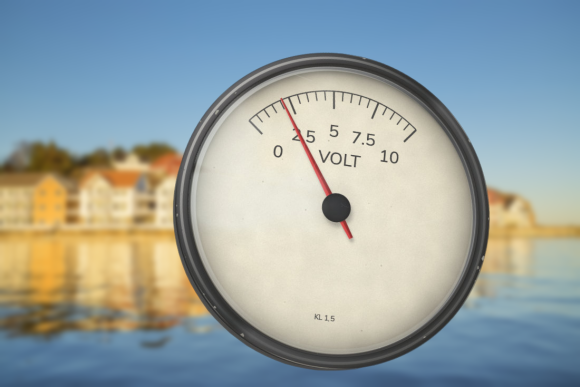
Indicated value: 2 V
